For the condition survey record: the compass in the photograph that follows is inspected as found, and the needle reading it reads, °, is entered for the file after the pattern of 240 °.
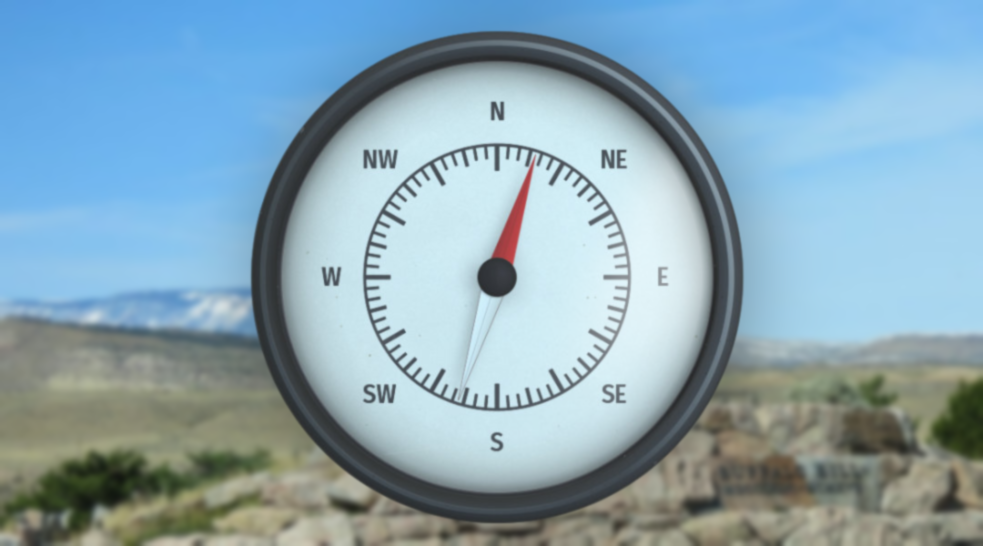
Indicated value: 17.5 °
